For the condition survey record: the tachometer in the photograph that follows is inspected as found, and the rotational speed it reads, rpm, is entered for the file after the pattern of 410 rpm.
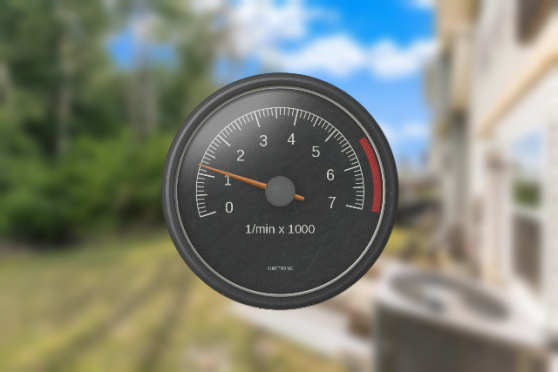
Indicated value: 1200 rpm
